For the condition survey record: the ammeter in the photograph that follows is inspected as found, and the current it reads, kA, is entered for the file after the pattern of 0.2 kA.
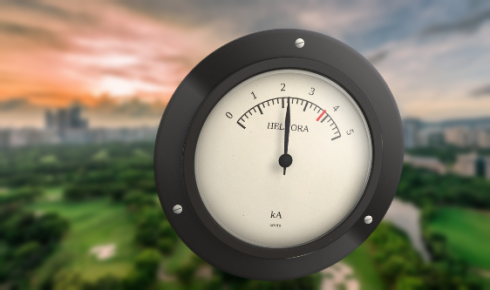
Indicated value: 2.2 kA
